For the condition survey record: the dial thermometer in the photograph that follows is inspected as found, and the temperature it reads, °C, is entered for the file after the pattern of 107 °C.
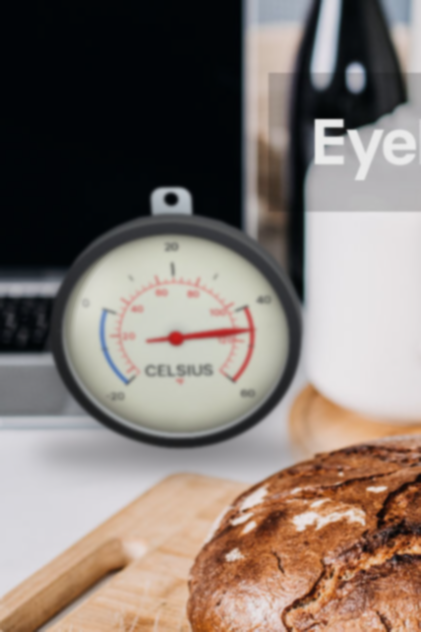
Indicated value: 45 °C
